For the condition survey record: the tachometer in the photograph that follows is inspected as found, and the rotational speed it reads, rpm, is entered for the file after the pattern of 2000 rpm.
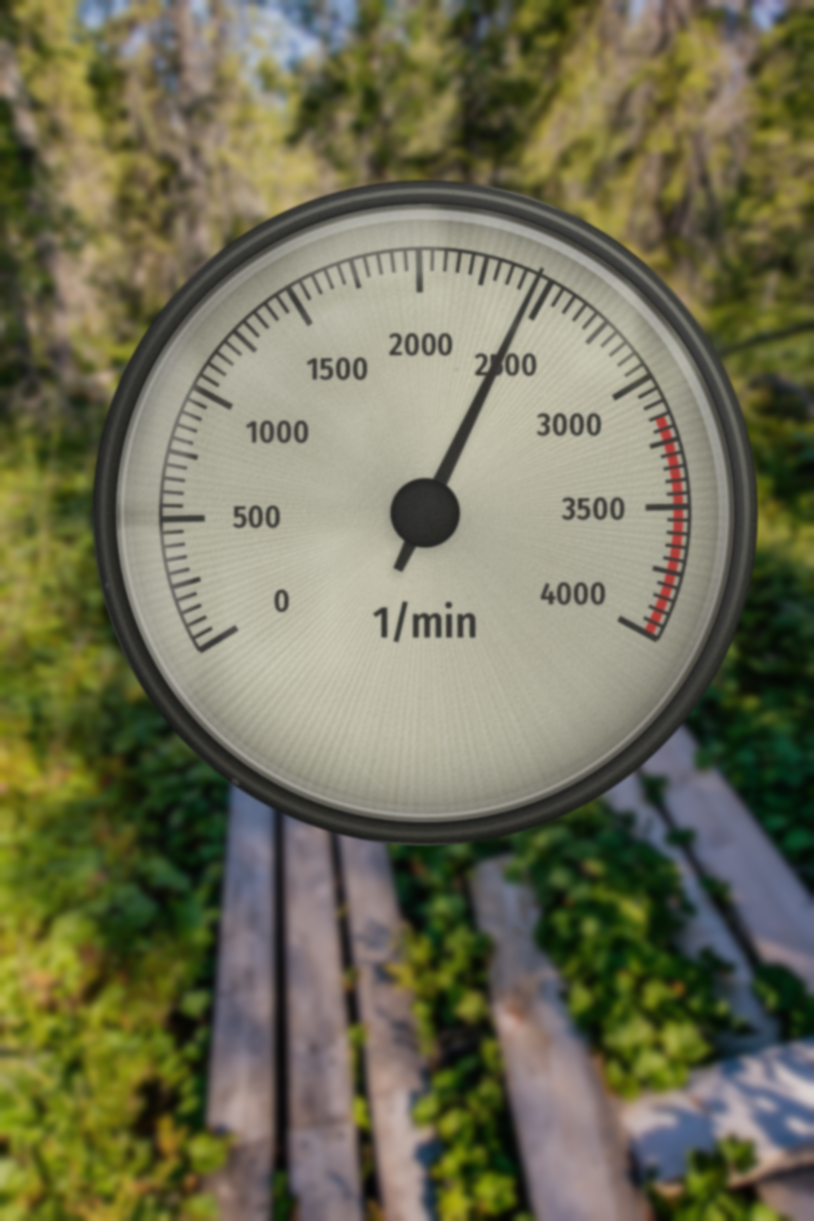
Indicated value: 2450 rpm
